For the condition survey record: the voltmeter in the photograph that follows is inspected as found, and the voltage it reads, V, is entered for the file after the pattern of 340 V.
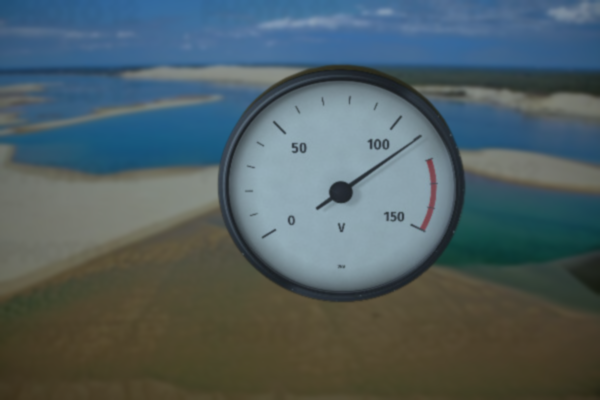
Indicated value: 110 V
